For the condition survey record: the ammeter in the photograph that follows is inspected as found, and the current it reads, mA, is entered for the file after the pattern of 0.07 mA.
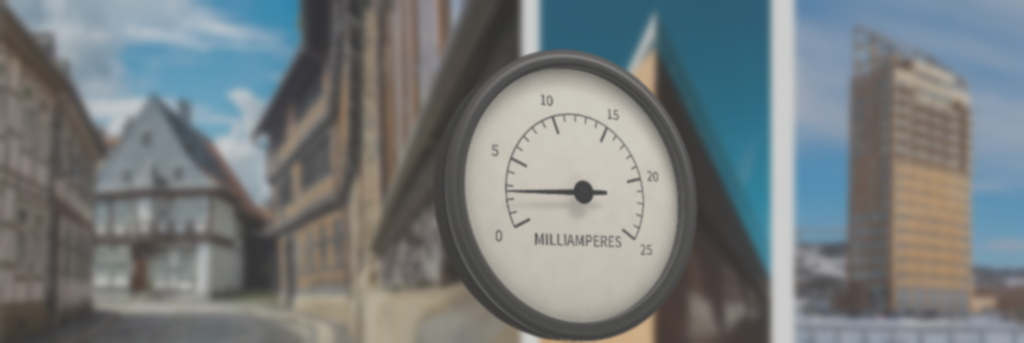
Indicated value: 2.5 mA
